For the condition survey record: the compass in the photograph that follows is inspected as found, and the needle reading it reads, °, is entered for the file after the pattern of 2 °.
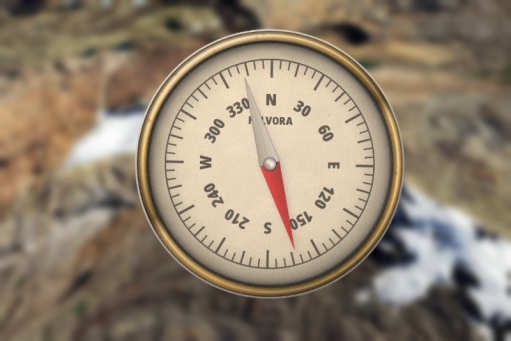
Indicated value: 162.5 °
